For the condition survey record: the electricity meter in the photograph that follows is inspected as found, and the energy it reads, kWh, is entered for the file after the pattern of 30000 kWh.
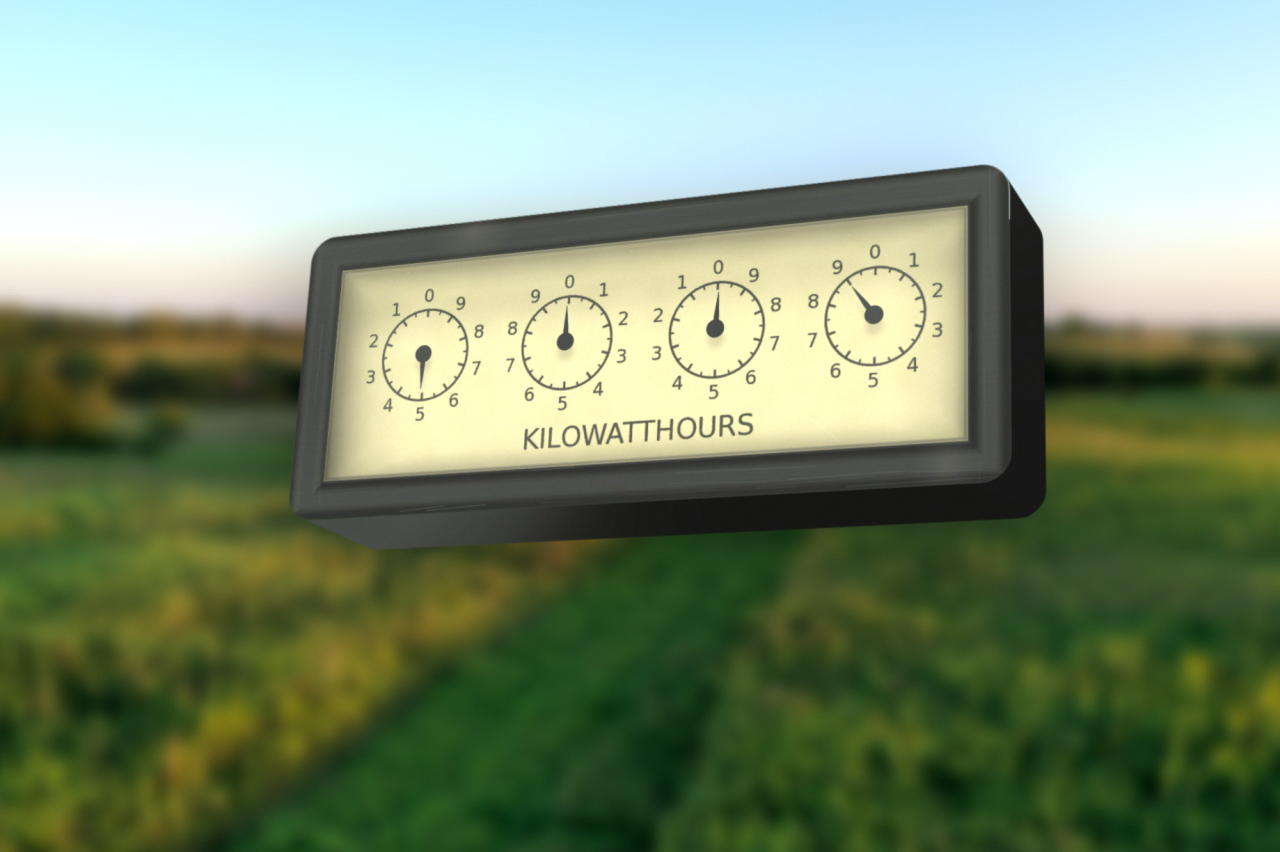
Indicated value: 4999 kWh
